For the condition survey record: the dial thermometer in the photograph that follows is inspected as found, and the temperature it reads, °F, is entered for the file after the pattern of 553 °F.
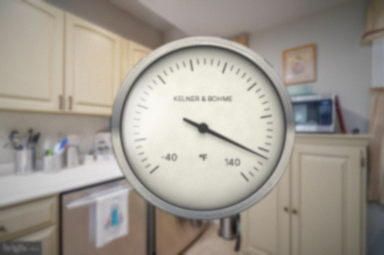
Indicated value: 124 °F
